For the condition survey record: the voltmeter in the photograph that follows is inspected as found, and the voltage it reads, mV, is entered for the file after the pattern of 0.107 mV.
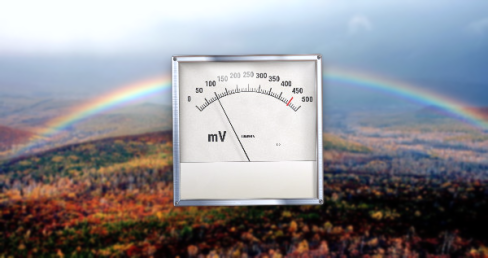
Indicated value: 100 mV
